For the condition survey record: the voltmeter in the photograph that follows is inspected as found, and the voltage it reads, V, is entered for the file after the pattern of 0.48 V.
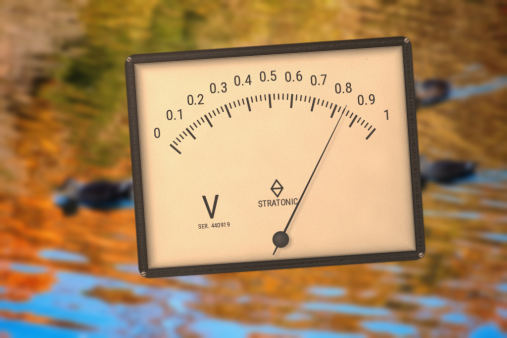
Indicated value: 0.84 V
